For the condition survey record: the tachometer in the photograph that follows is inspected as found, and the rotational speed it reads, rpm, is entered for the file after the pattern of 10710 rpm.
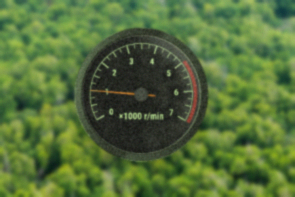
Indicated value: 1000 rpm
